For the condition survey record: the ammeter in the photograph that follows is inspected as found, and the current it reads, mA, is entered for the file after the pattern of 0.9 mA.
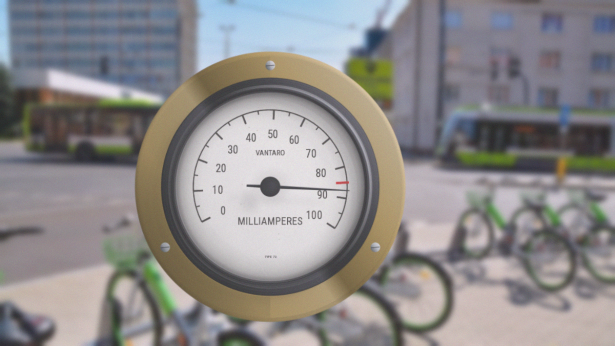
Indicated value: 87.5 mA
